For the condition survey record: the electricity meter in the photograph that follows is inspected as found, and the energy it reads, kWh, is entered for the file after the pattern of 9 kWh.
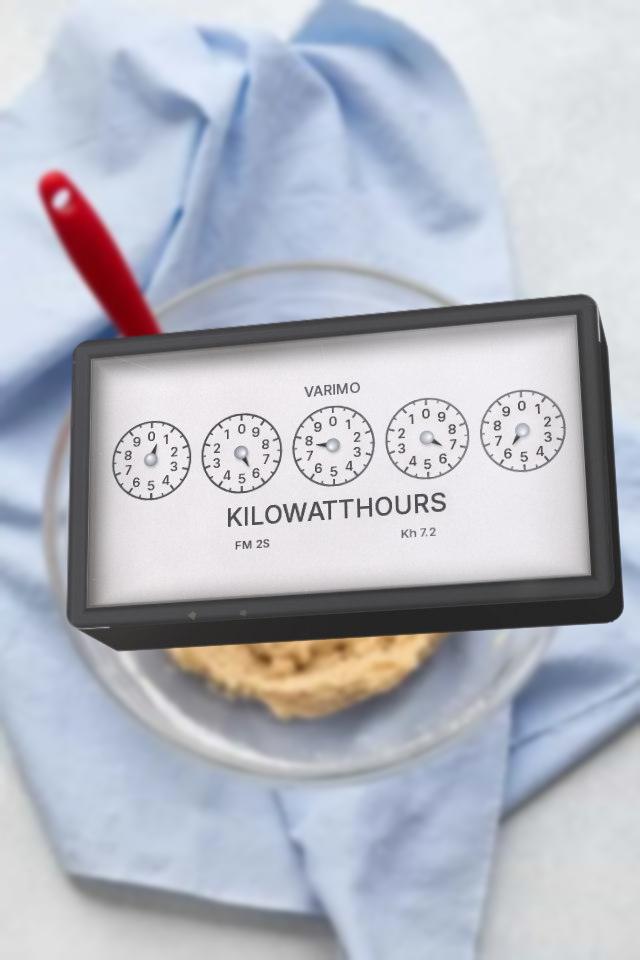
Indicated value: 5766 kWh
